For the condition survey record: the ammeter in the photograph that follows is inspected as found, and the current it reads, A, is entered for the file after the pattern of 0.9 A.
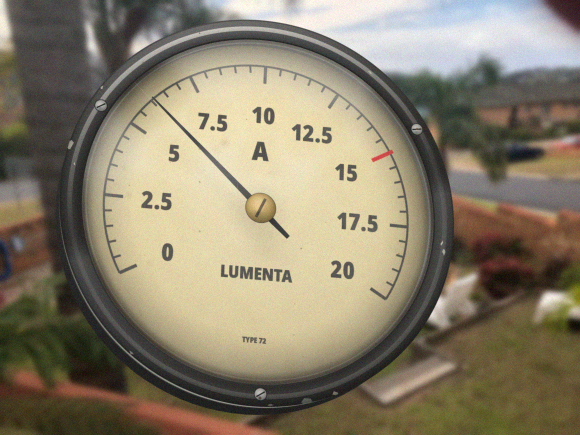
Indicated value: 6 A
